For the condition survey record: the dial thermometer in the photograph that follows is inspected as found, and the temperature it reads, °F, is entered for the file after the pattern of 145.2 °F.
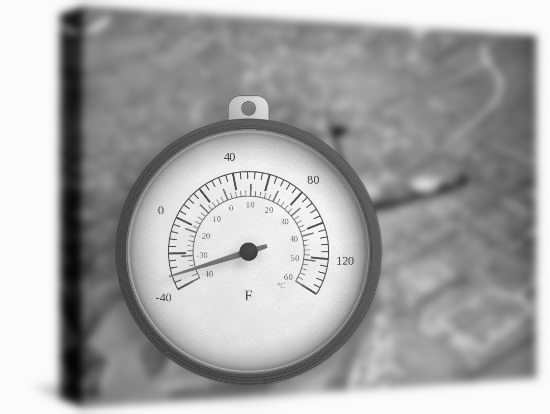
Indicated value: -32 °F
